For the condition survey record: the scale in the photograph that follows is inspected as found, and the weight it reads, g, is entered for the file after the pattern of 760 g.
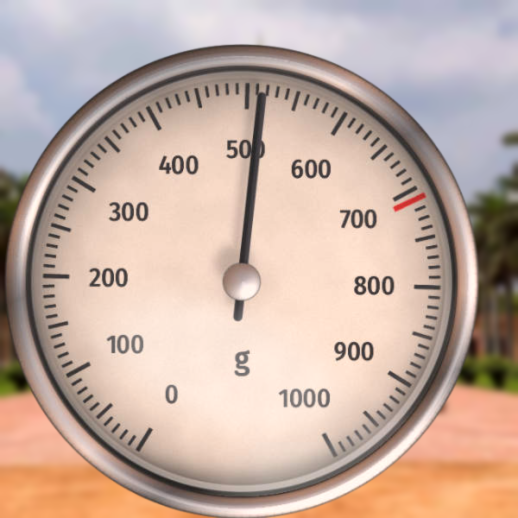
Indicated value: 515 g
